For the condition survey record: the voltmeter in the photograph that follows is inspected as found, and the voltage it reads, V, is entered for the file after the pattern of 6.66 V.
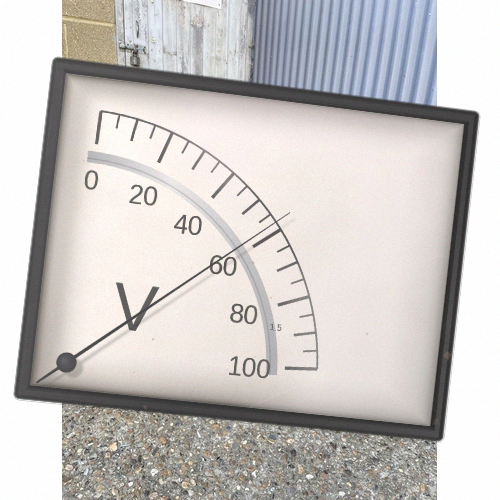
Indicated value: 57.5 V
